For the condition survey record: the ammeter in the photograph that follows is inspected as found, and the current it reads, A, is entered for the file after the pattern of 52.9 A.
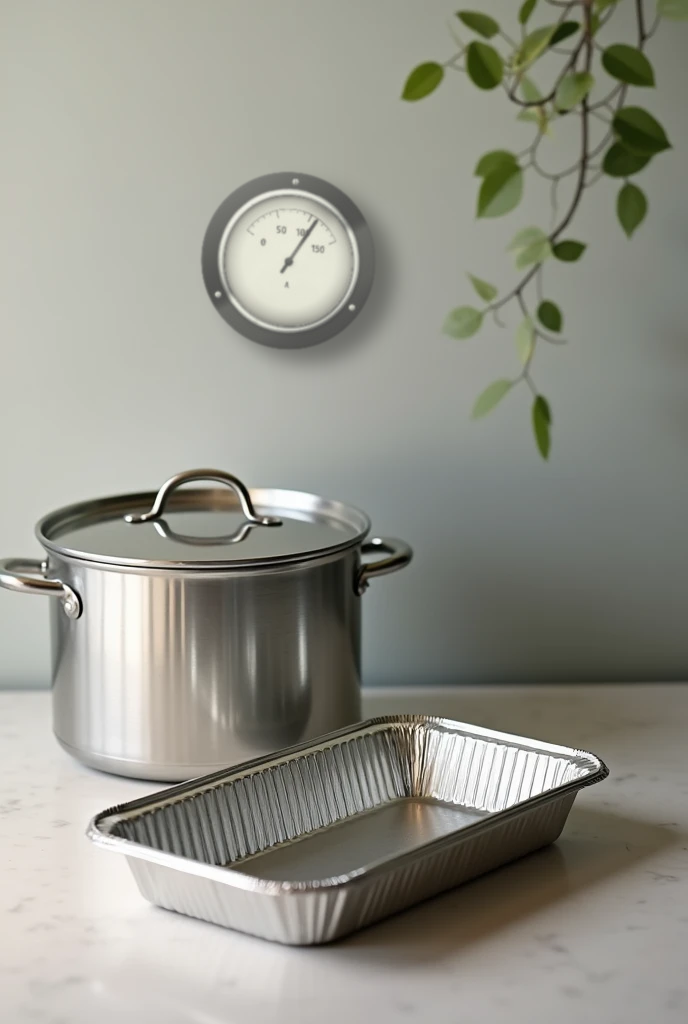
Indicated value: 110 A
